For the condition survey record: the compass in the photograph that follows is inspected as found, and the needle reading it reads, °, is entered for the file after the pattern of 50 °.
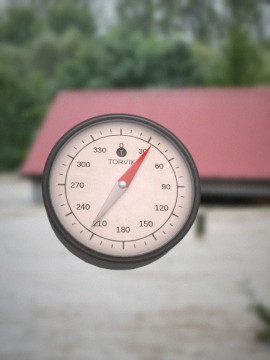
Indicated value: 35 °
